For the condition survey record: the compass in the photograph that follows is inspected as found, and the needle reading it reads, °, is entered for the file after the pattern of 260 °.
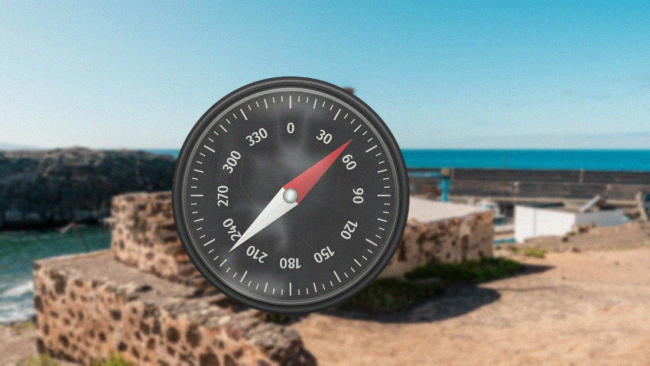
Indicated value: 47.5 °
